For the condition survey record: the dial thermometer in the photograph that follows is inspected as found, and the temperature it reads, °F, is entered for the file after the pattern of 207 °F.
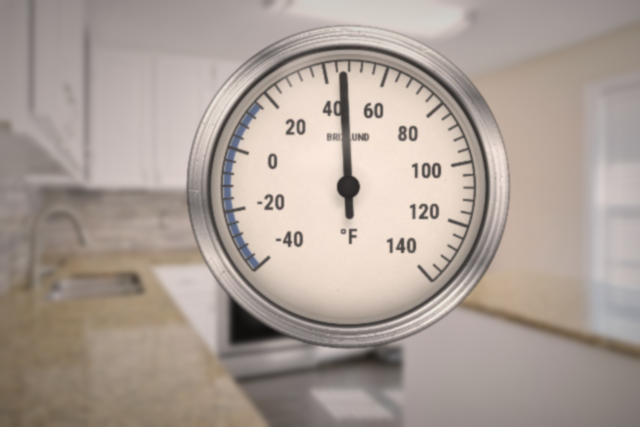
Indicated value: 46 °F
